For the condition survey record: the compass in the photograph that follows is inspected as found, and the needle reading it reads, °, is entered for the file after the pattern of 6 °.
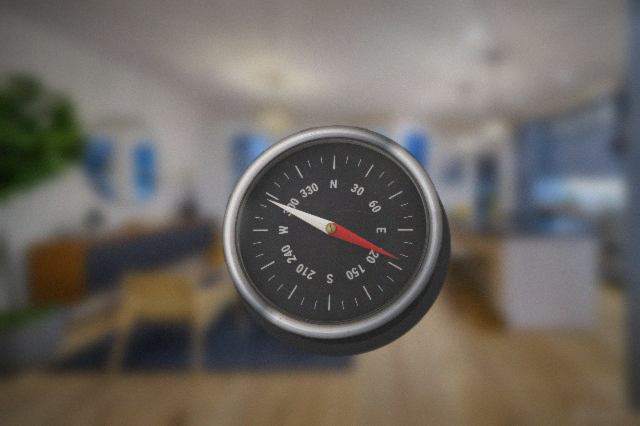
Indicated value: 115 °
